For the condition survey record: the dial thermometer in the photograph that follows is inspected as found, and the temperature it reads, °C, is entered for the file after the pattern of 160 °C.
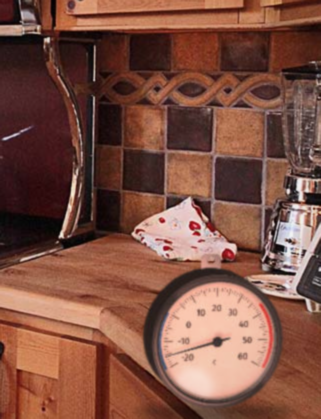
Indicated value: -15 °C
